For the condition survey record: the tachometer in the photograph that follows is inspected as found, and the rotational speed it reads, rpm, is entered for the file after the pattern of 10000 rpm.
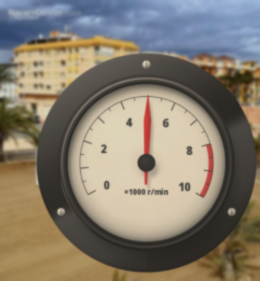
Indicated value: 5000 rpm
